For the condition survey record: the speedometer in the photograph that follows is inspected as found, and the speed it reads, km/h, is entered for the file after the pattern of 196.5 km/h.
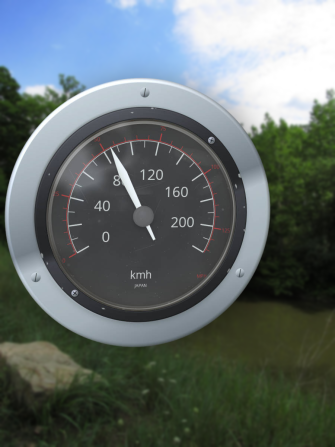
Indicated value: 85 km/h
